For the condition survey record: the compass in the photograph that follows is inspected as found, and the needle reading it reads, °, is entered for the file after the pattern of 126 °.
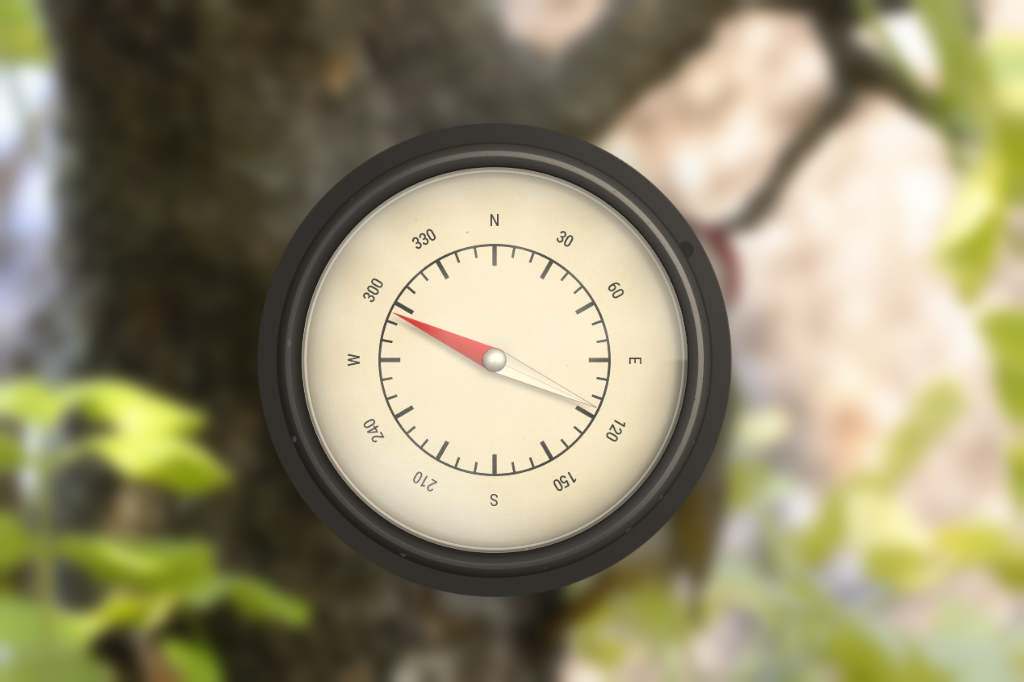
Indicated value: 295 °
